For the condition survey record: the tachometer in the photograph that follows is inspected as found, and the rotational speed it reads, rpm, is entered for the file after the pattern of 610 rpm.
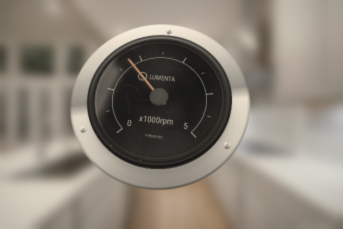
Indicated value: 1750 rpm
